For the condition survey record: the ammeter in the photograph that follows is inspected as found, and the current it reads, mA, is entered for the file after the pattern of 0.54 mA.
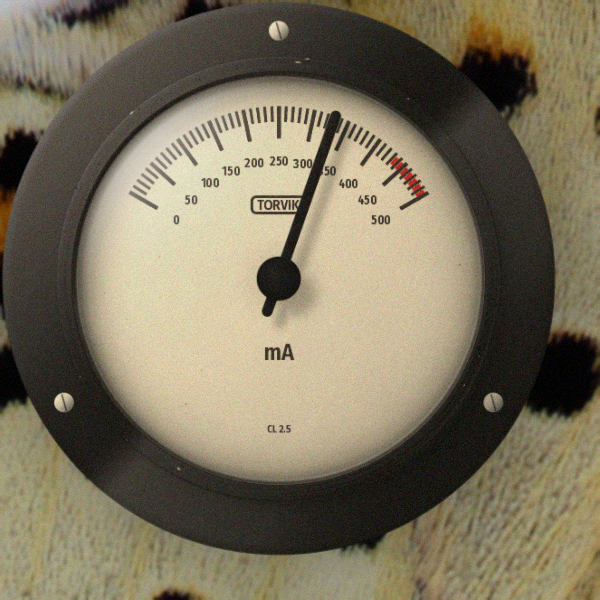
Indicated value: 330 mA
